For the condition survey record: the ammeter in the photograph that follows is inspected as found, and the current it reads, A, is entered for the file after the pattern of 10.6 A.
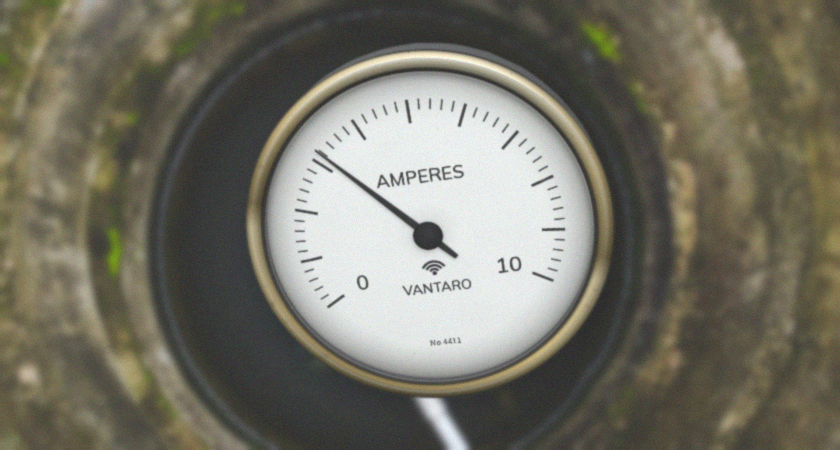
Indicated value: 3.2 A
